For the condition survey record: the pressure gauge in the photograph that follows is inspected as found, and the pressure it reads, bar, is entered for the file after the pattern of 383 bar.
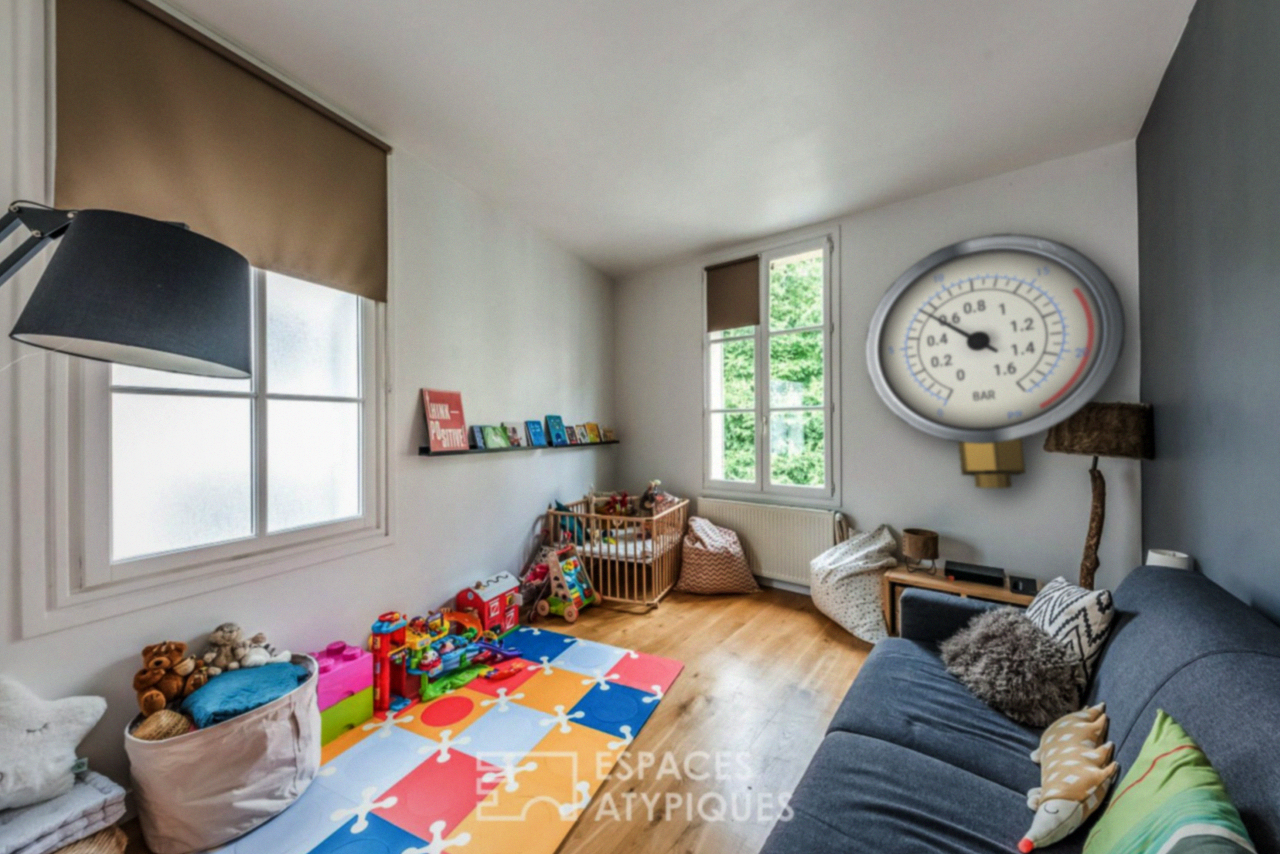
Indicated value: 0.55 bar
